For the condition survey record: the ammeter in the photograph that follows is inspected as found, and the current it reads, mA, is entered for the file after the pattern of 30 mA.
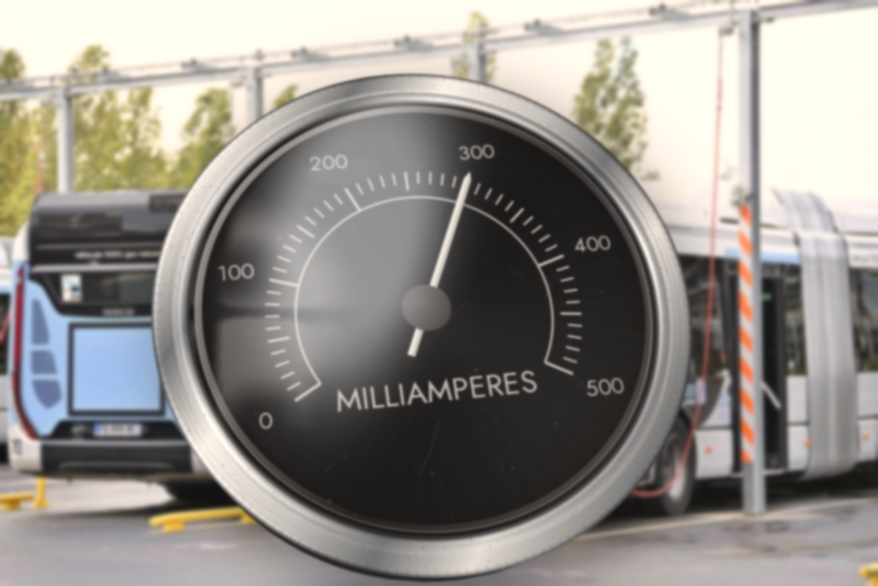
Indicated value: 300 mA
